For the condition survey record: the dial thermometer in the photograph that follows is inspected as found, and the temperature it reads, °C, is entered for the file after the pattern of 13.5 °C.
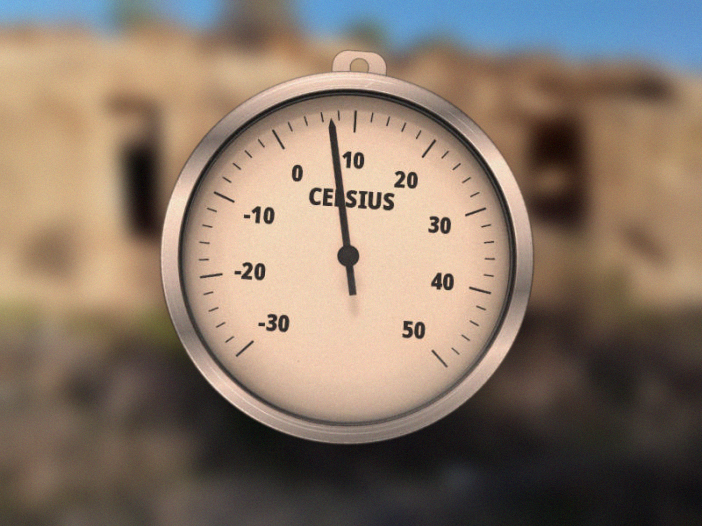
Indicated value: 7 °C
